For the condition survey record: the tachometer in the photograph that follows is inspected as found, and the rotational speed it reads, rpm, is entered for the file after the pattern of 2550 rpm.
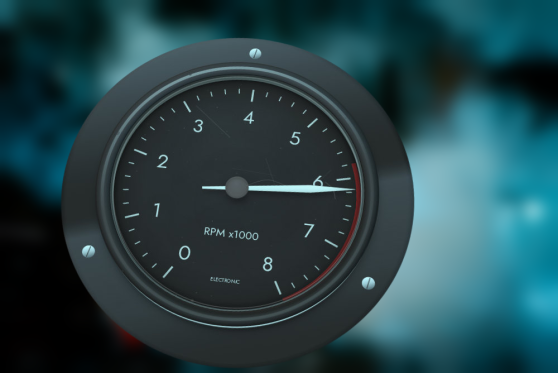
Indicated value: 6200 rpm
